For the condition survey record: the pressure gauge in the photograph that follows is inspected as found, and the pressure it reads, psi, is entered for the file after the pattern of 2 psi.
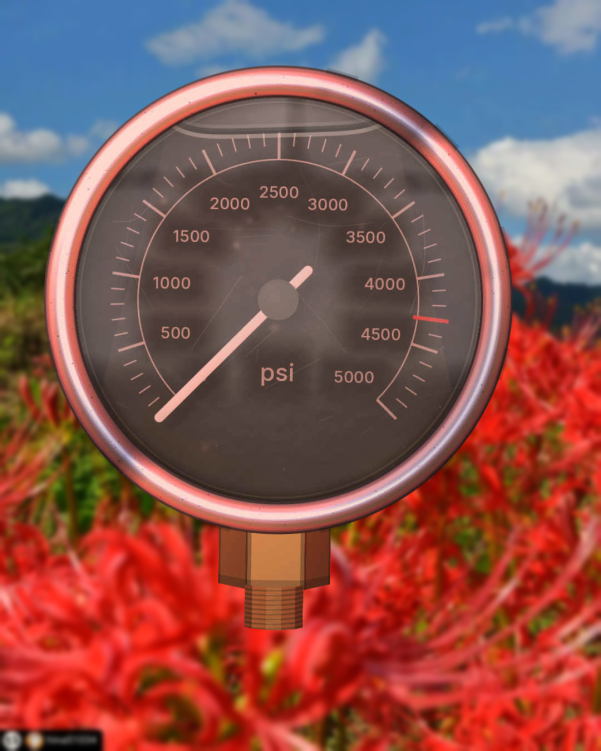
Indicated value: 0 psi
